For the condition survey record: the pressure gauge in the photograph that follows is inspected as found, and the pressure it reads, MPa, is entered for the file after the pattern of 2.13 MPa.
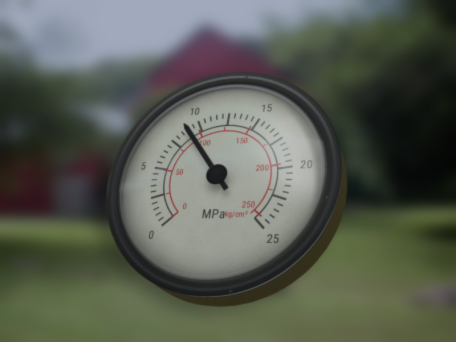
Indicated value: 9 MPa
